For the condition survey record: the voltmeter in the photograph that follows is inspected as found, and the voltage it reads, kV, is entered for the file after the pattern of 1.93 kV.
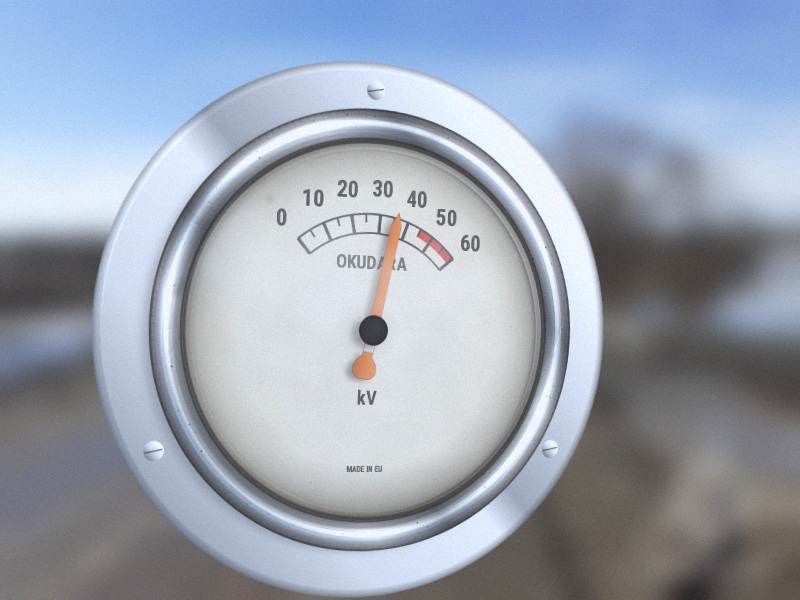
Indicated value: 35 kV
